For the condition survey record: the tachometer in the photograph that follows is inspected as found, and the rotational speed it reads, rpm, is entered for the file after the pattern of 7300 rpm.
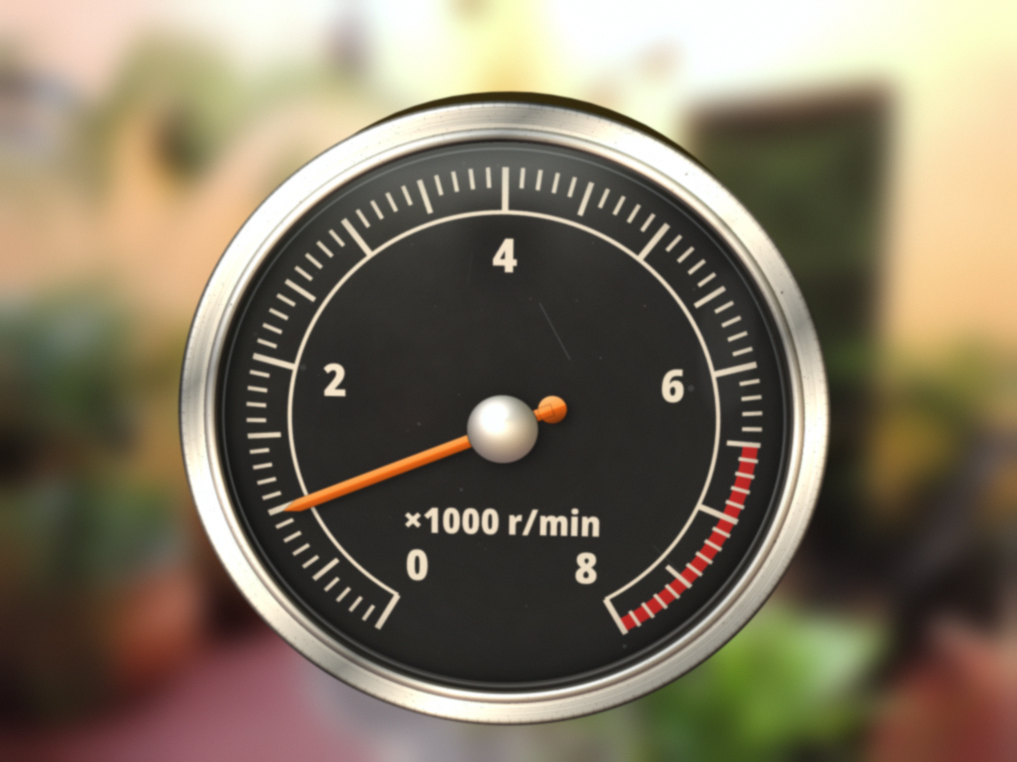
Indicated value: 1000 rpm
